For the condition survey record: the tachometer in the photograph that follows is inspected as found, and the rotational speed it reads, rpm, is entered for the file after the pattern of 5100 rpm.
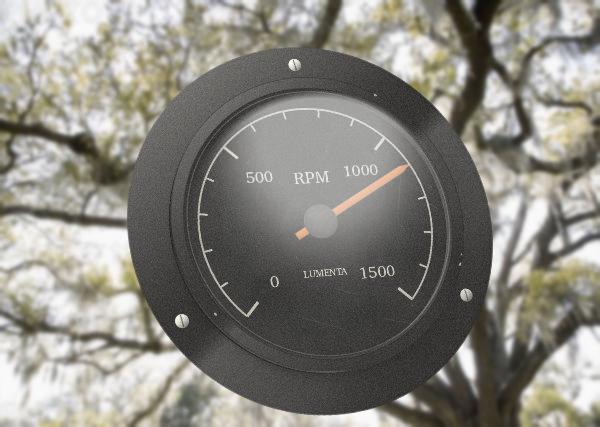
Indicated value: 1100 rpm
